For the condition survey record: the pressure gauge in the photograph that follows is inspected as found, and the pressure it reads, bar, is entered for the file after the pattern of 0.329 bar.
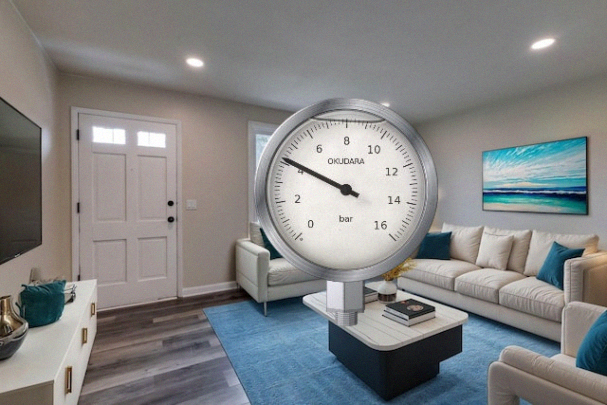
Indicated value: 4.2 bar
